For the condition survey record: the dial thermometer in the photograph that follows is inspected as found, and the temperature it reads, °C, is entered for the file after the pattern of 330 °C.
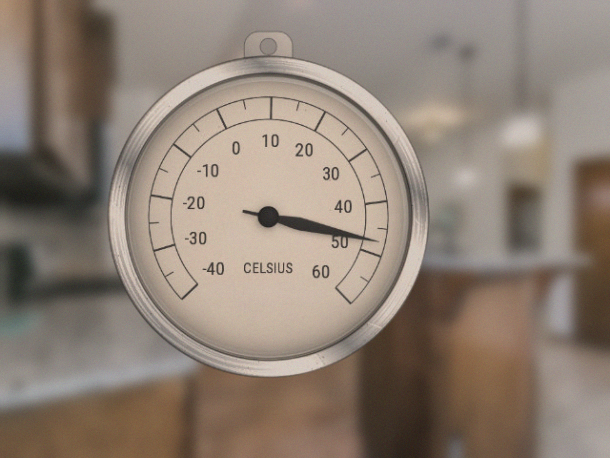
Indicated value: 47.5 °C
